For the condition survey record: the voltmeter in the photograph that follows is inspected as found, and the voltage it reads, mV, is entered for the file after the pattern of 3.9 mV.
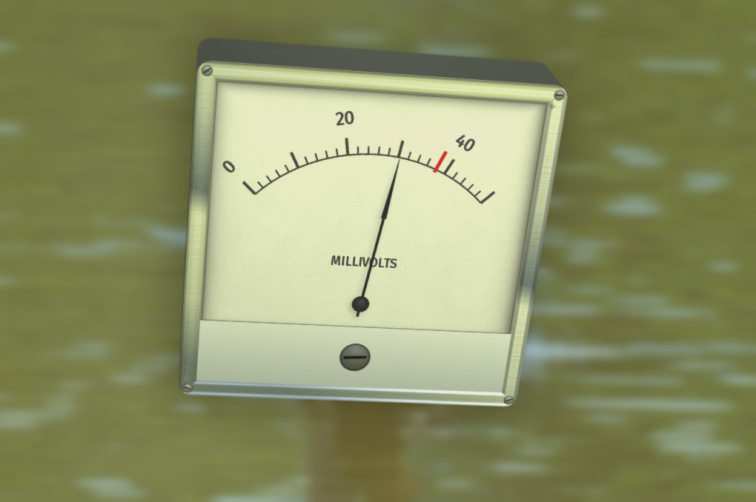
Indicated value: 30 mV
